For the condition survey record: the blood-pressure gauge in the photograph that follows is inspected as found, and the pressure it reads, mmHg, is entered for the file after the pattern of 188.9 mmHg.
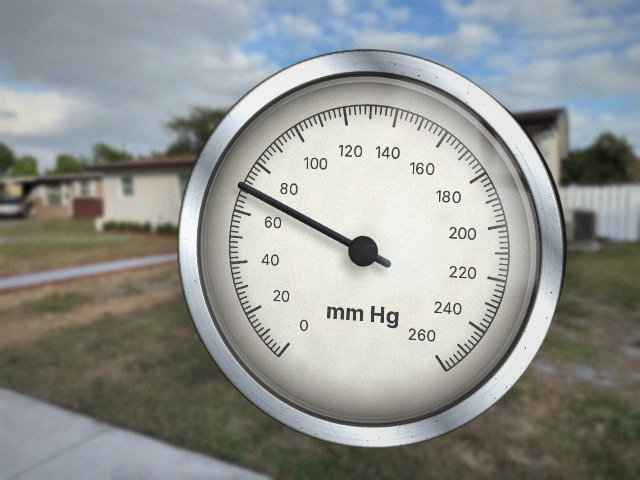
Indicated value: 70 mmHg
